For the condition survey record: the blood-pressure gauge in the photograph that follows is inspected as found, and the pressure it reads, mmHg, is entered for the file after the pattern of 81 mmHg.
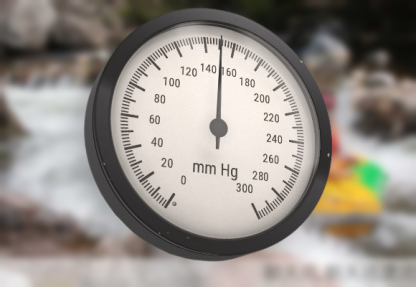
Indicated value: 150 mmHg
